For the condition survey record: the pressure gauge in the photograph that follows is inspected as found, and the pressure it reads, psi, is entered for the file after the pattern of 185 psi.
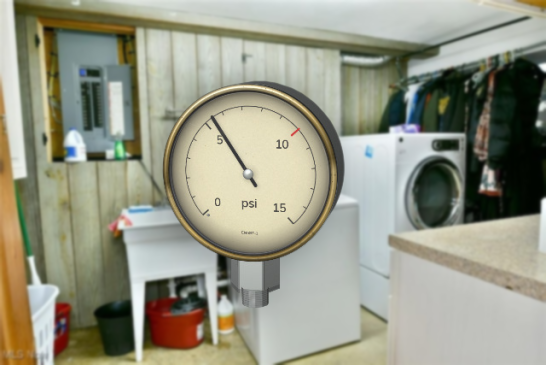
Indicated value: 5.5 psi
